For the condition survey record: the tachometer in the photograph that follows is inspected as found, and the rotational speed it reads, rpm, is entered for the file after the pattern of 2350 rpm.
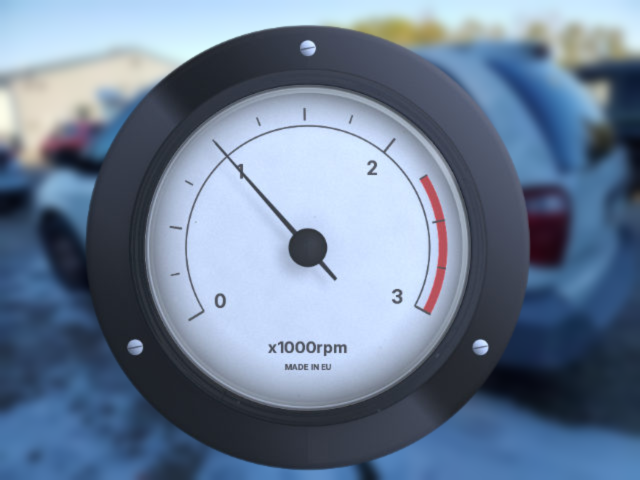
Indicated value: 1000 rpm
